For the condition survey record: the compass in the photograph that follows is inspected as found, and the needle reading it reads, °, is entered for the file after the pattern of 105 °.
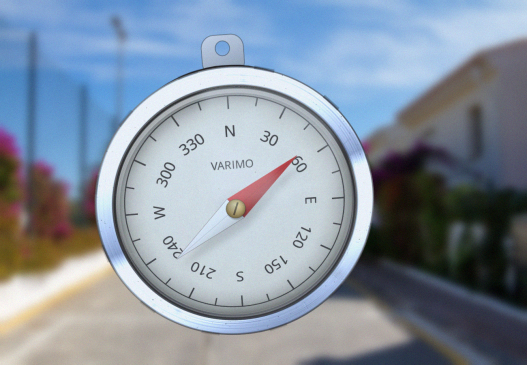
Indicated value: 52.5 °
